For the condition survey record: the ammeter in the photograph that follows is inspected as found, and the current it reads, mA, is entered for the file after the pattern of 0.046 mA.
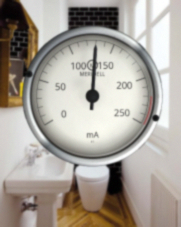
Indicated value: 130 mA
